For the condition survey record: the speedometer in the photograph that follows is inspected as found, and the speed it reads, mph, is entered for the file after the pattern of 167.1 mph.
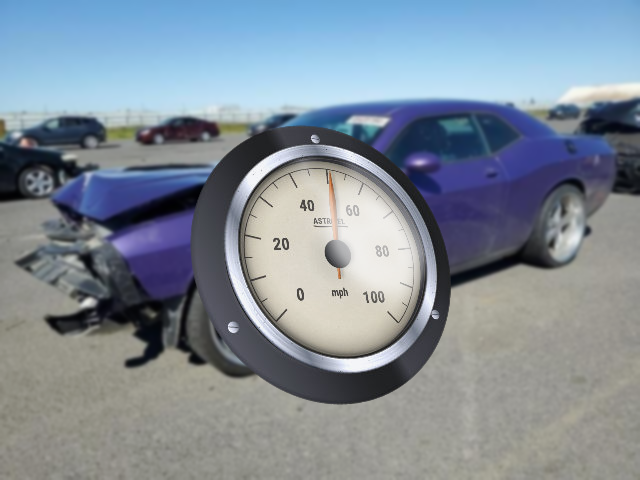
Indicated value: 50 mph
